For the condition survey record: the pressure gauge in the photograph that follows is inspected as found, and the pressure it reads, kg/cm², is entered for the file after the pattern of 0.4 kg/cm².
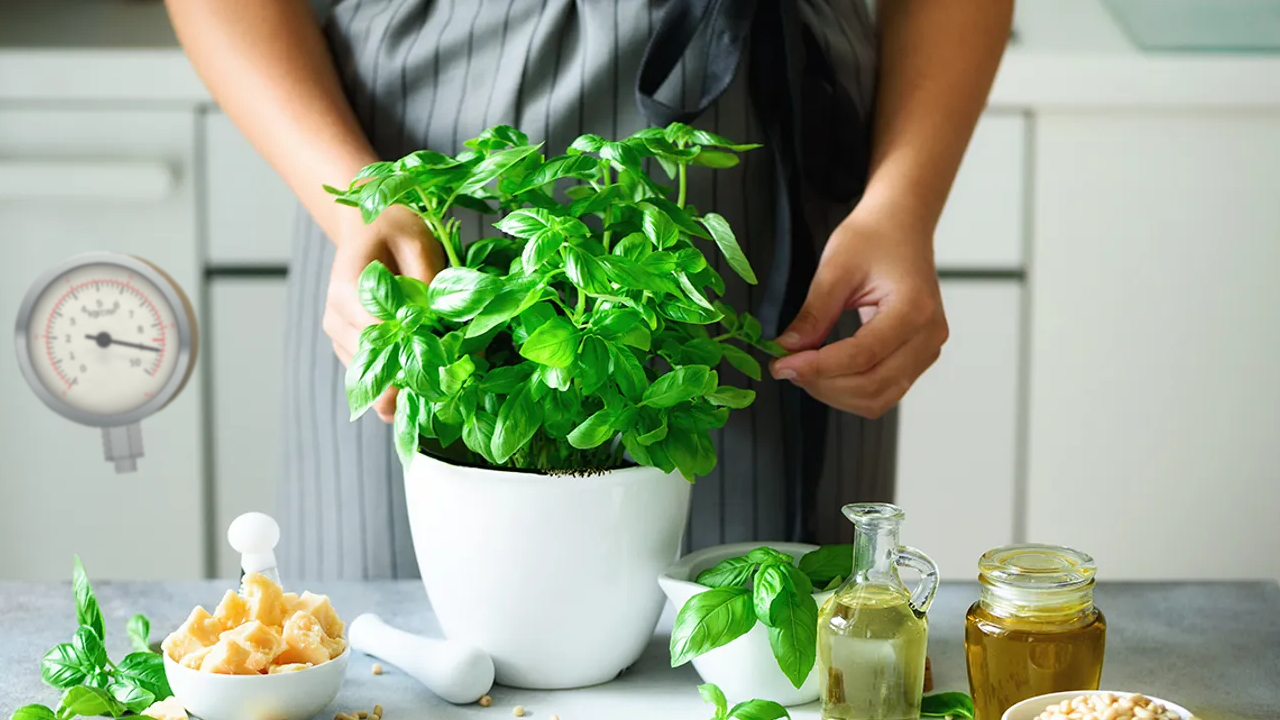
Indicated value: 9 kg/cm²
